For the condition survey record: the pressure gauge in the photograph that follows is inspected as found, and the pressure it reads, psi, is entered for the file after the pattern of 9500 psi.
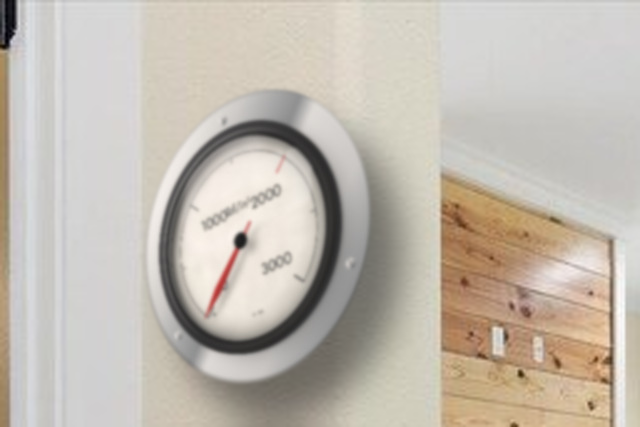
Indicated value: 0 psi
